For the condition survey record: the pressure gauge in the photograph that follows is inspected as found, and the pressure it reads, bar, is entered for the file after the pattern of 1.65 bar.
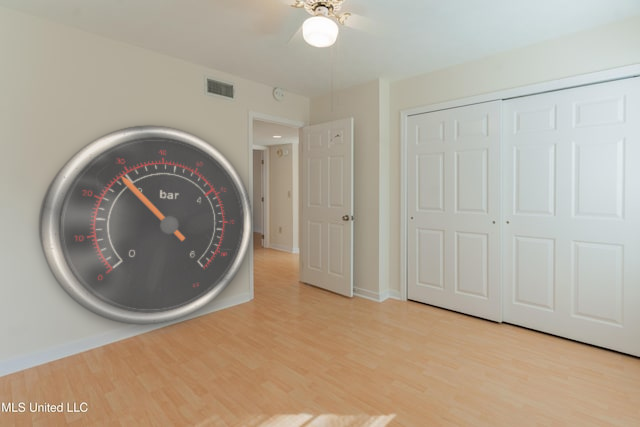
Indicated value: 1.9 bar
